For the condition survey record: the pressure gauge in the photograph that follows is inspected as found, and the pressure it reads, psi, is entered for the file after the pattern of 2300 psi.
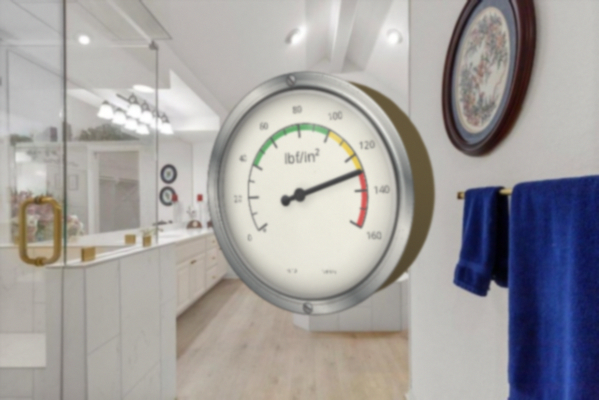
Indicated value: 130 psi
